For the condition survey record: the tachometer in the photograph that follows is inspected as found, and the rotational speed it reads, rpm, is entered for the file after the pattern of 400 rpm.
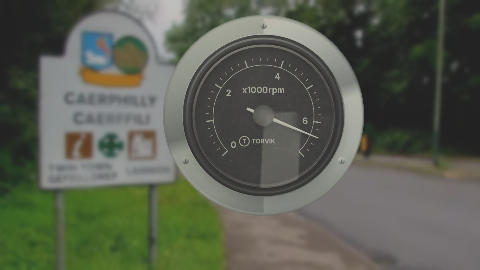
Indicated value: 6400 rpm
